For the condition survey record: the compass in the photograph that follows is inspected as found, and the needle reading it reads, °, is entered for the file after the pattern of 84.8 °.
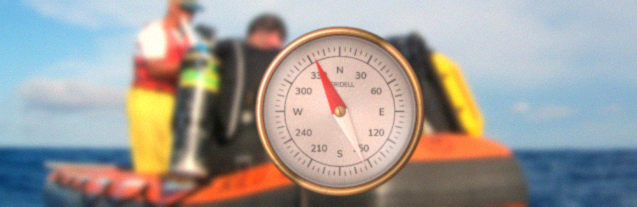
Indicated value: 335 °
